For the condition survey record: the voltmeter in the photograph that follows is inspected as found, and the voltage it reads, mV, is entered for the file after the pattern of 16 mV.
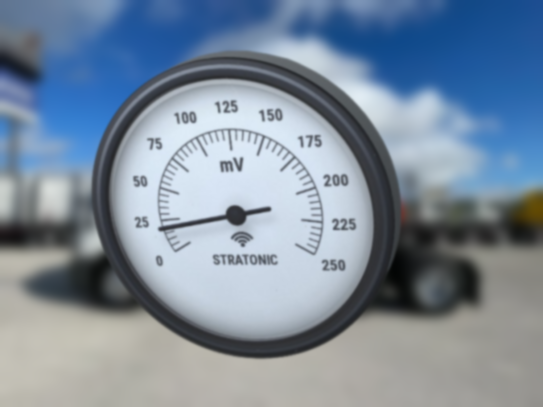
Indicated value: 20 mV
